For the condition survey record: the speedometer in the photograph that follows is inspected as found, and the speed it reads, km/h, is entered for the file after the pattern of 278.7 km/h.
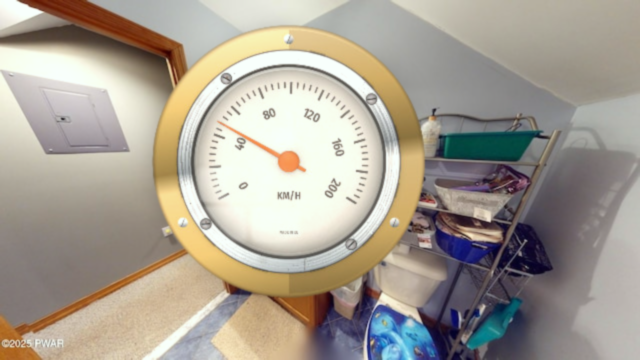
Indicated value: 48 km/h
